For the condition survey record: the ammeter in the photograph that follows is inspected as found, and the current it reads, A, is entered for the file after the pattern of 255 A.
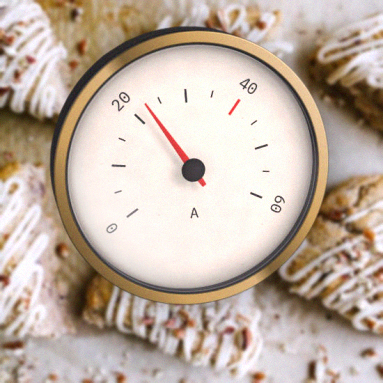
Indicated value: 22.5 A
